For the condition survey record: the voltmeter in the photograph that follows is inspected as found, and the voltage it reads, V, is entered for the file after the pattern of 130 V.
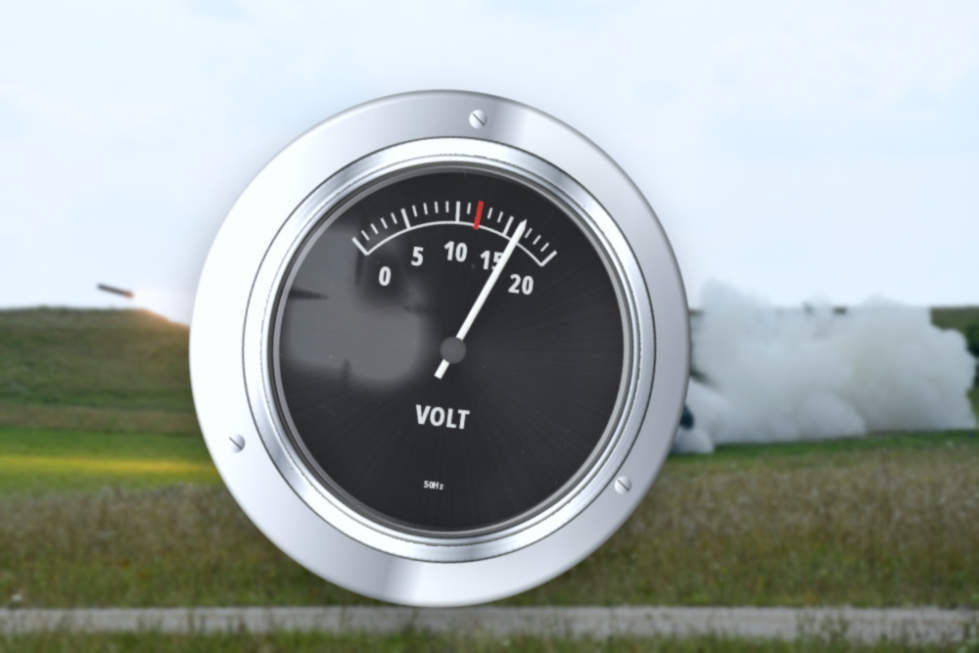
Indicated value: 16 V
